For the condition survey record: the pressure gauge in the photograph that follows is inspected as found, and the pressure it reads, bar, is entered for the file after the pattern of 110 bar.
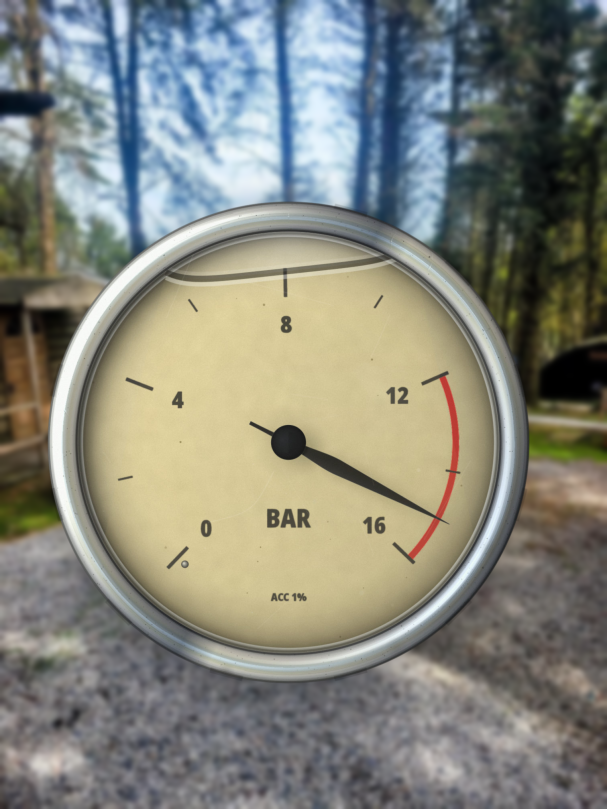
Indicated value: 15 bar
